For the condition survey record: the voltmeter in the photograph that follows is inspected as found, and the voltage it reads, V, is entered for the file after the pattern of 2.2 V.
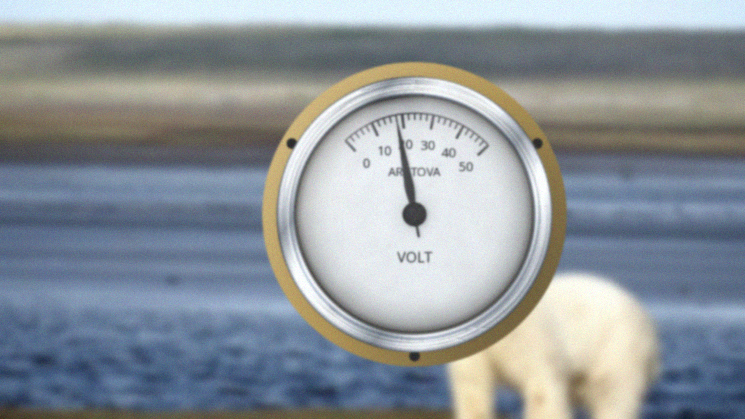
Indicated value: 18 V
